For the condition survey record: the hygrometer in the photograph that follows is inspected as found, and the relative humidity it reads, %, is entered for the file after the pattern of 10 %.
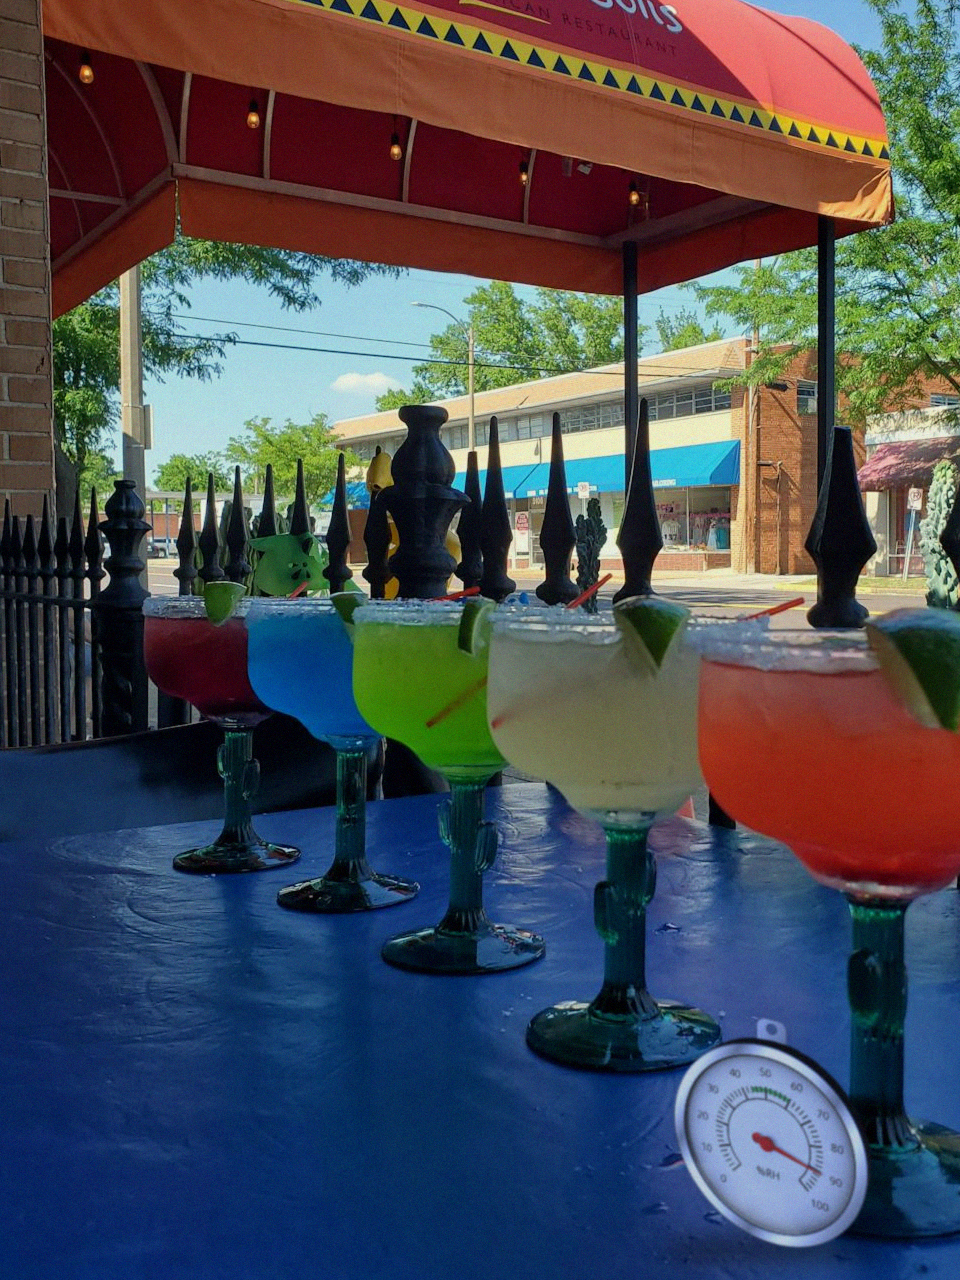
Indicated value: 90 %
